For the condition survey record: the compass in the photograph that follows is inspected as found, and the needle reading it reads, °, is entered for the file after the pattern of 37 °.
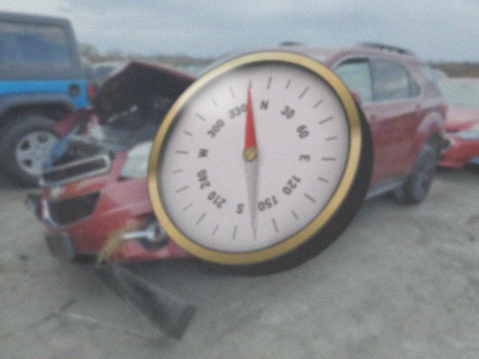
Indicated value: 345 °
